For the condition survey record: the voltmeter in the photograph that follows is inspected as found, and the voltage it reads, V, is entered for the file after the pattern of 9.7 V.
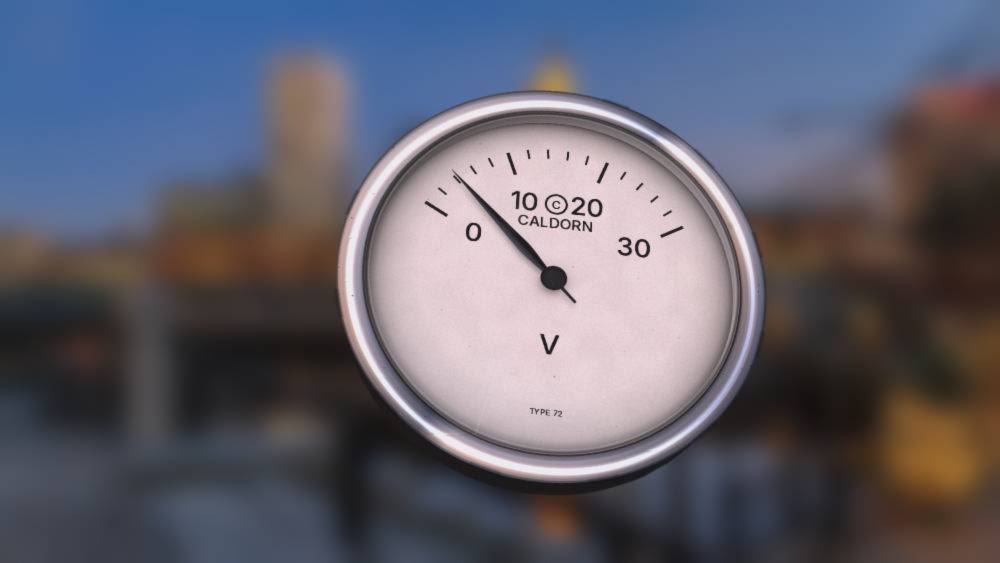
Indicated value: 4 V
